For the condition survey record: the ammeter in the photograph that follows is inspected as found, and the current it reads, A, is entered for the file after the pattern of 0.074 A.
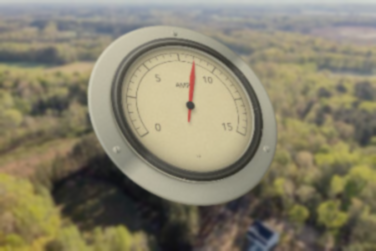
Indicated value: 8.5 A
